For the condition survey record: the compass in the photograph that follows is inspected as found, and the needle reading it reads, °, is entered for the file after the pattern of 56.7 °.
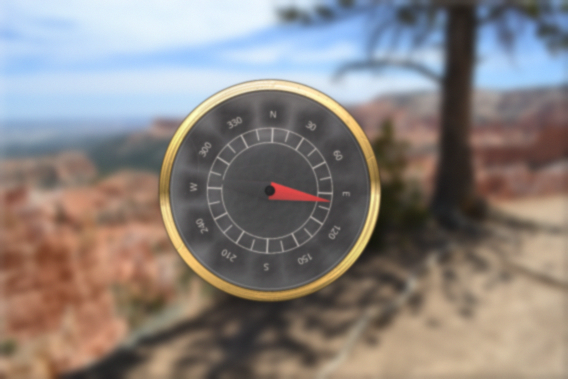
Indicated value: 97.5 °
